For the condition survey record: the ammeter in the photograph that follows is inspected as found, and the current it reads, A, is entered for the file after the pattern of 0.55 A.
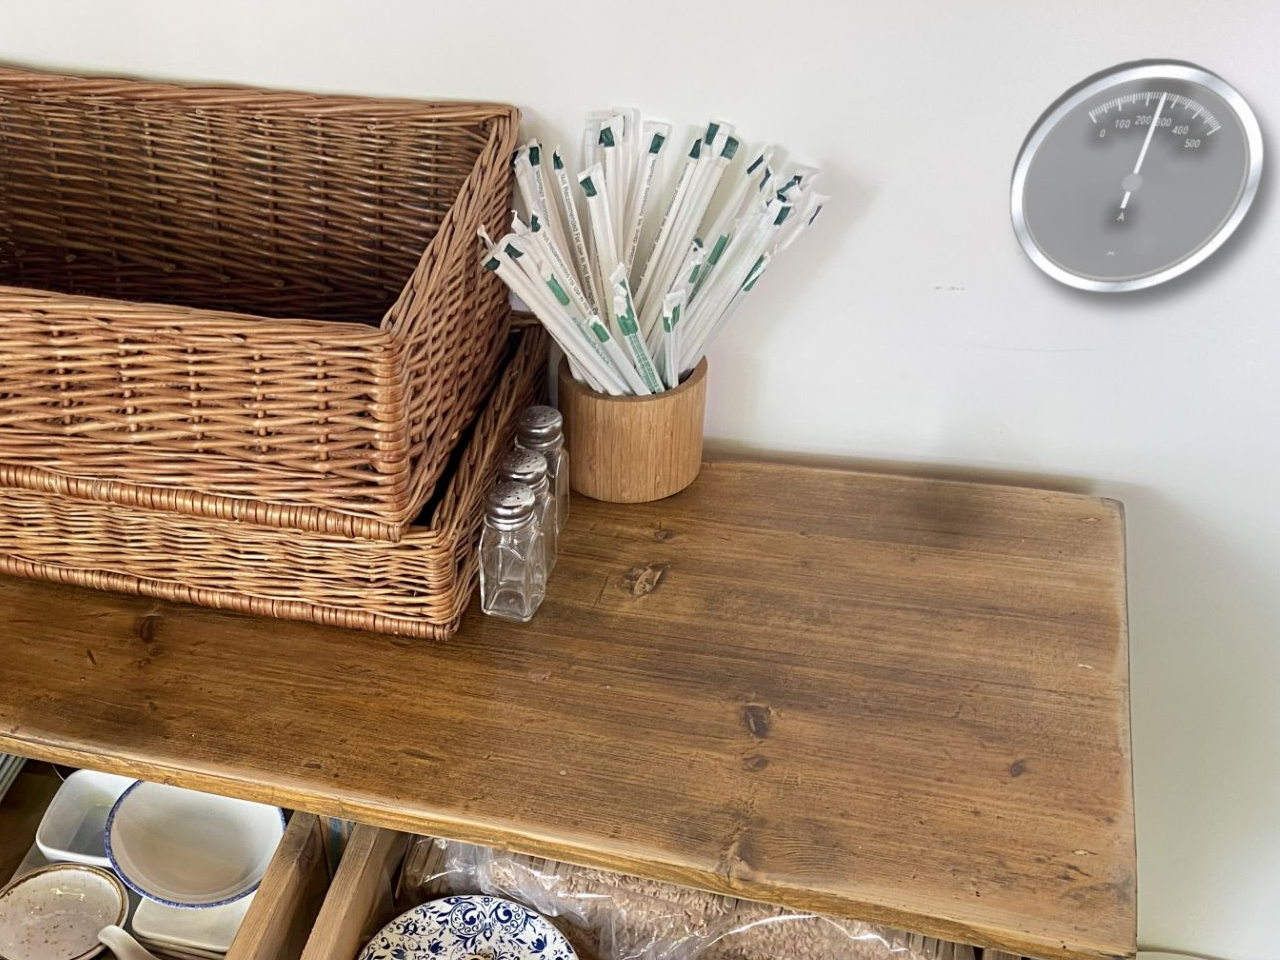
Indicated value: 250 A
